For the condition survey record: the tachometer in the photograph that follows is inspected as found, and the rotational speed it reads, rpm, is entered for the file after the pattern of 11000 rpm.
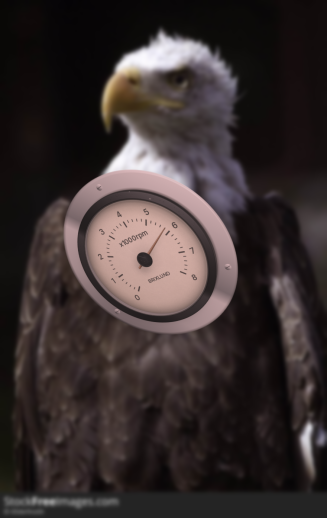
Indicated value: 5800 rpm
